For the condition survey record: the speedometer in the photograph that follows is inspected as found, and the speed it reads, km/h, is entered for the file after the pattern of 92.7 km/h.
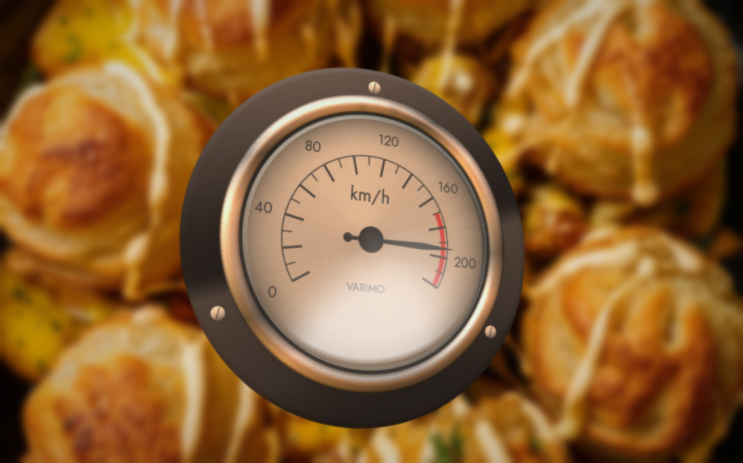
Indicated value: 195 km/h
